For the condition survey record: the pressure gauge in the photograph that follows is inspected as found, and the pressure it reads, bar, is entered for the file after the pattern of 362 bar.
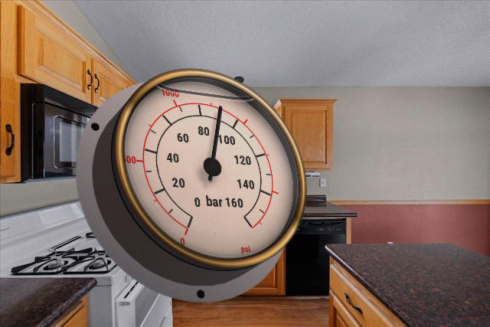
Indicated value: 90 bar
